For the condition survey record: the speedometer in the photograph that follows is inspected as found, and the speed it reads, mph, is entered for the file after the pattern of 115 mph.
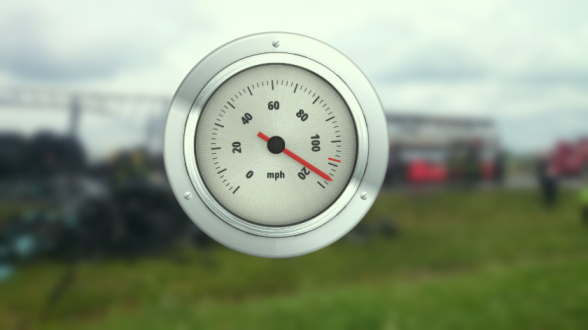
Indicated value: 116 mph
